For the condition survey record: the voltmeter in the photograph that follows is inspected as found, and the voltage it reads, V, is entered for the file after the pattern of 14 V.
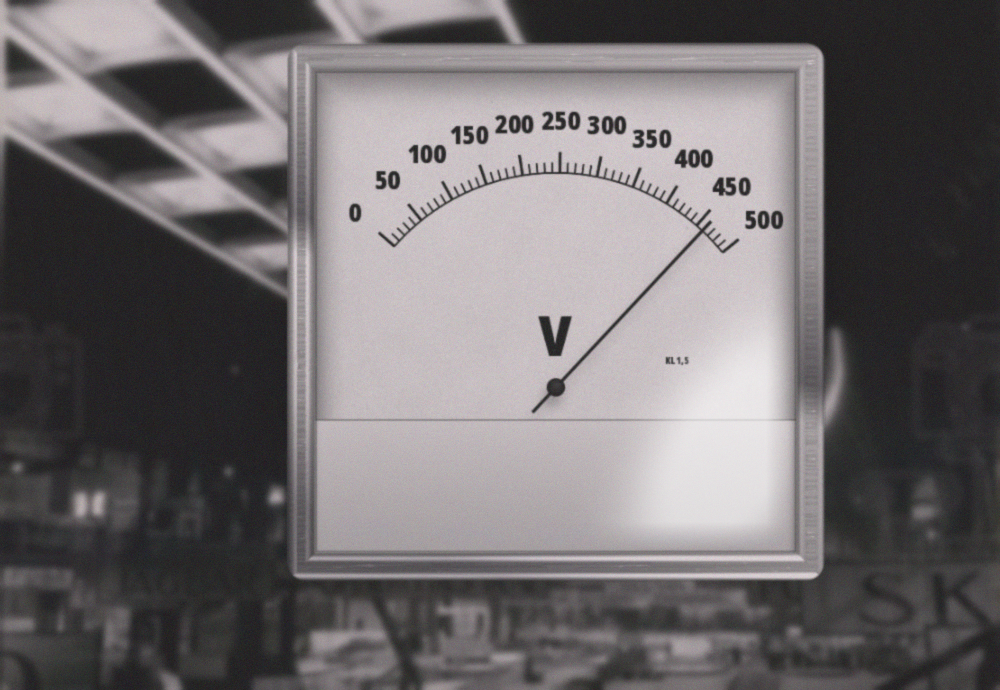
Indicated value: 460 V
